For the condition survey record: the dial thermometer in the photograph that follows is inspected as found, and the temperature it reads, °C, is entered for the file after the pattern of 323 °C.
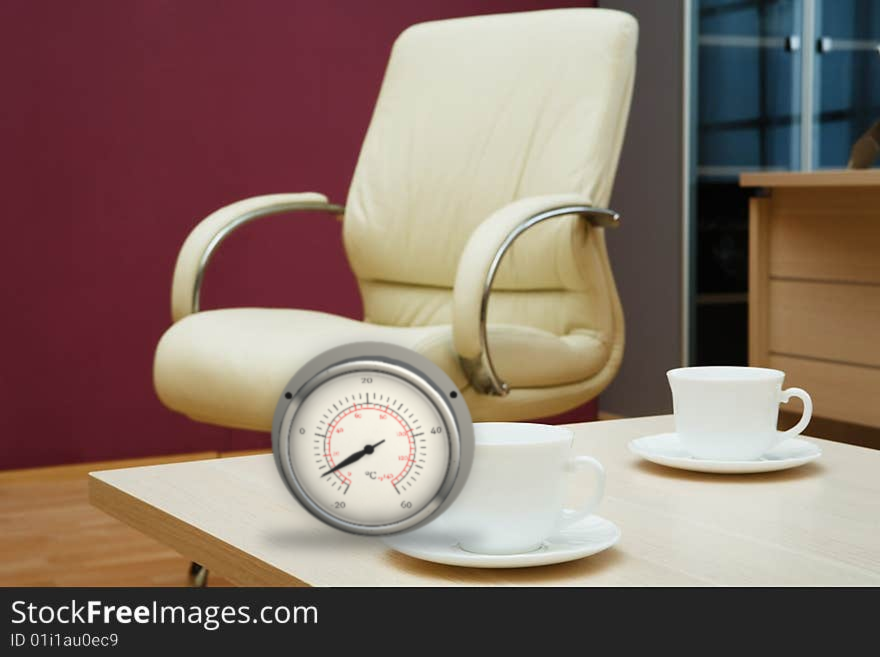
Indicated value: -12 °C
